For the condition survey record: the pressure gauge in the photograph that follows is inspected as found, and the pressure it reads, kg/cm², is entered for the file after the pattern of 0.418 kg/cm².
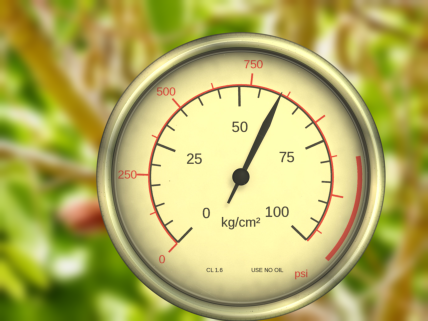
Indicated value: 60 kg/cm²
